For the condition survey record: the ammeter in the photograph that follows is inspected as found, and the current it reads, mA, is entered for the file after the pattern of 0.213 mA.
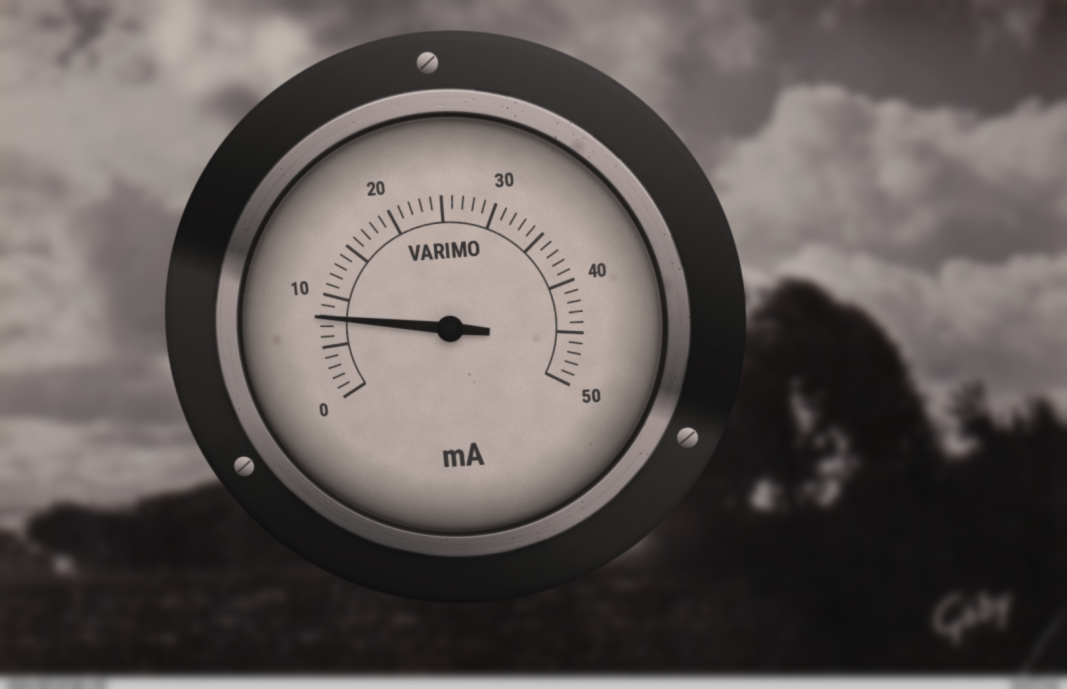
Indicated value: 8 mA
